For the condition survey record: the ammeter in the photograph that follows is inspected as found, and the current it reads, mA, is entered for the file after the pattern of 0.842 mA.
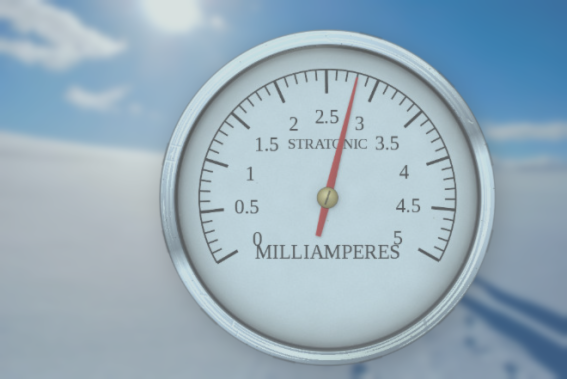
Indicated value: 2.8 mA
